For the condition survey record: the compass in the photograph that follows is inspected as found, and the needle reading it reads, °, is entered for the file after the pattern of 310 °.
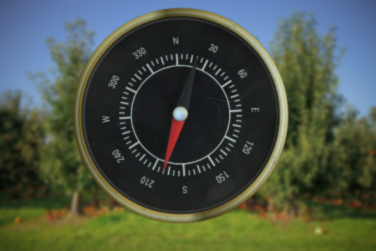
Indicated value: 200 °
